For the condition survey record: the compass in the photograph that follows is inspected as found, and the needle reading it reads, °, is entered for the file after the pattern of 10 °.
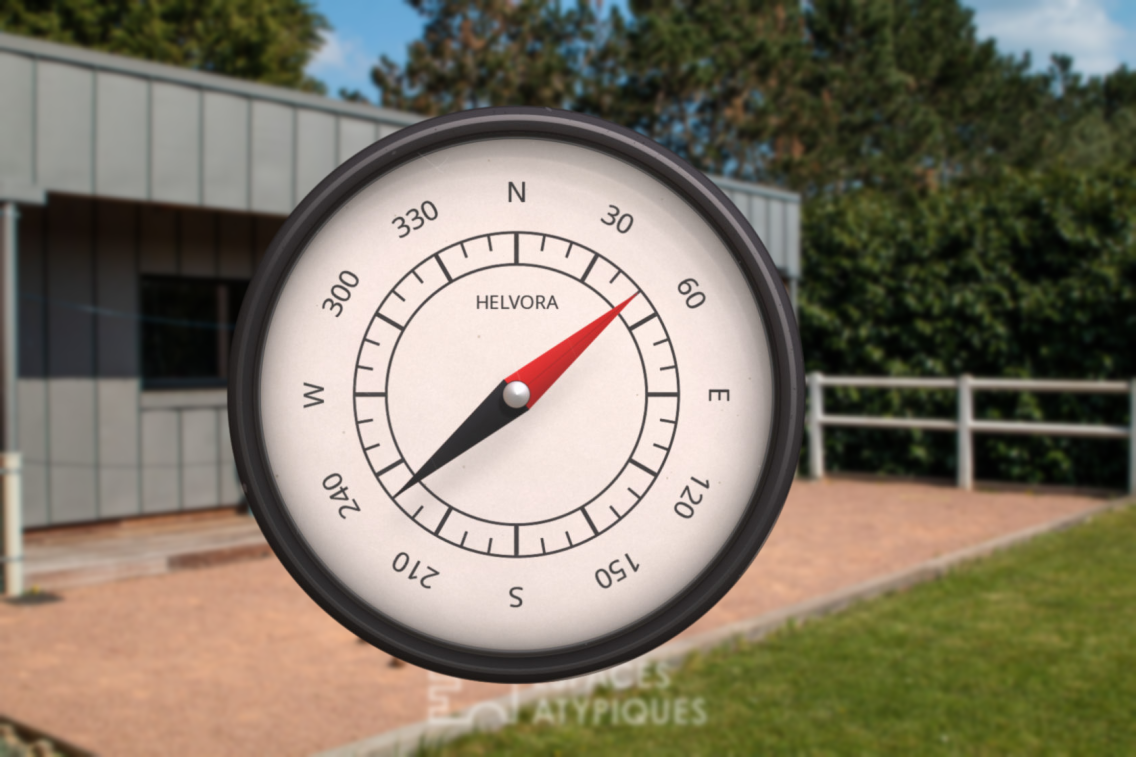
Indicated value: 50 °
